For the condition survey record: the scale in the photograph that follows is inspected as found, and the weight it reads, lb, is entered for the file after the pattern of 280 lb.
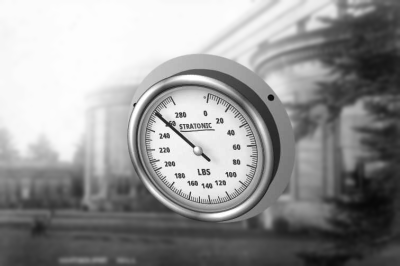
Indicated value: 260 lb
